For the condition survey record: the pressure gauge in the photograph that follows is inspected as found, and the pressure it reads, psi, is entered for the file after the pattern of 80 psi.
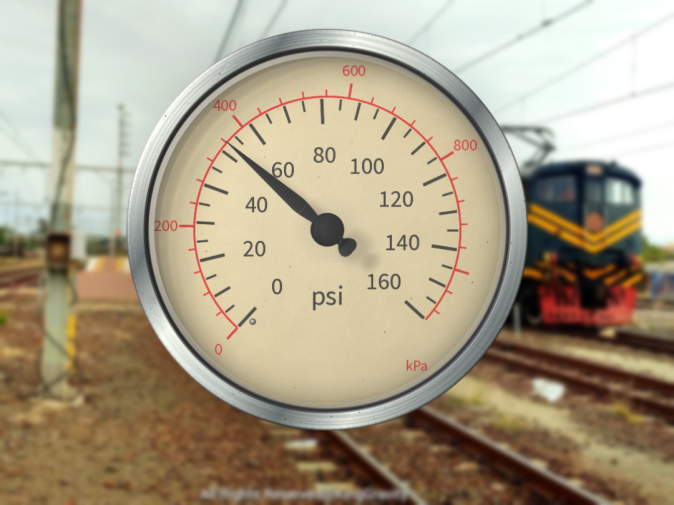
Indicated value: 52.5 psi
